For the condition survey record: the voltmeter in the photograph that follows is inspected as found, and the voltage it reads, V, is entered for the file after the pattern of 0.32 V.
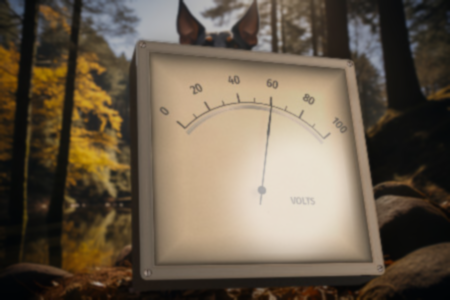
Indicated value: 60 V
